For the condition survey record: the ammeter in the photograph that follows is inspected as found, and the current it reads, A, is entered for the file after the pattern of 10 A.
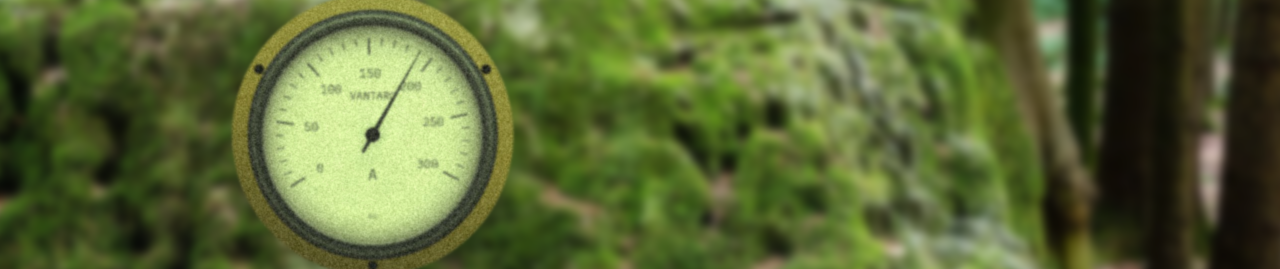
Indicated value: 190 A
